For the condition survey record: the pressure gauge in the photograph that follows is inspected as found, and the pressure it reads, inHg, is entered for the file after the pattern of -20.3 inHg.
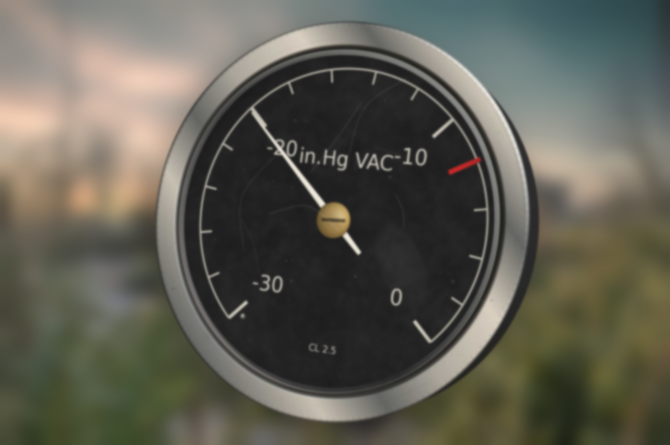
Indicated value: -20 inHg
